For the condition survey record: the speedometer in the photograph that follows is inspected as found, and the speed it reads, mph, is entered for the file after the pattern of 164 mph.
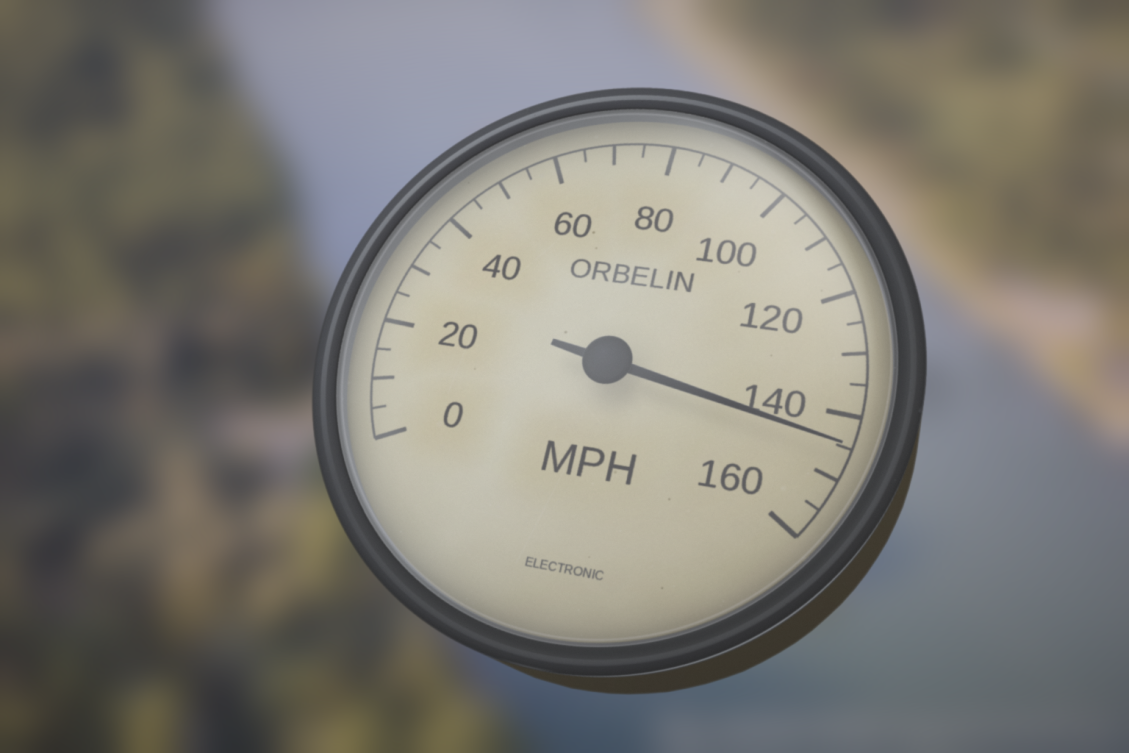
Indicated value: 145 mph
